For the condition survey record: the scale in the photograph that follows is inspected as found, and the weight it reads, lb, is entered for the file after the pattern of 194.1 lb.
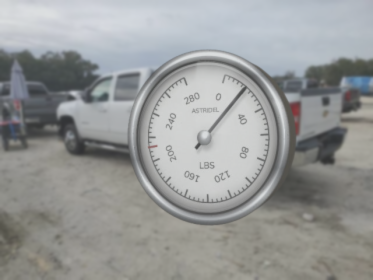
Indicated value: 20 lb
